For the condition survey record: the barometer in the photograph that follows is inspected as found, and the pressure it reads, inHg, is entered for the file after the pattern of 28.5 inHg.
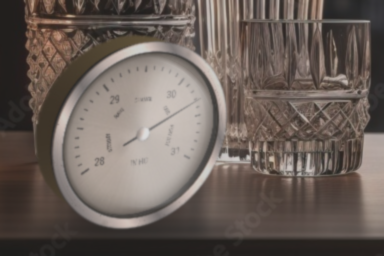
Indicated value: 30.3 inHg
